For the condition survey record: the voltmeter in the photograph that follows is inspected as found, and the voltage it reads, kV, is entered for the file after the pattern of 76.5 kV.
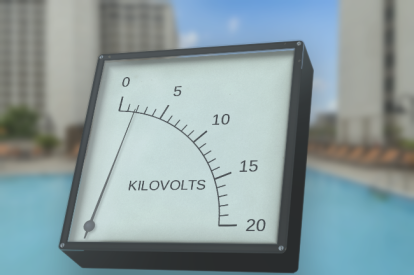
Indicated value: 2 kV
